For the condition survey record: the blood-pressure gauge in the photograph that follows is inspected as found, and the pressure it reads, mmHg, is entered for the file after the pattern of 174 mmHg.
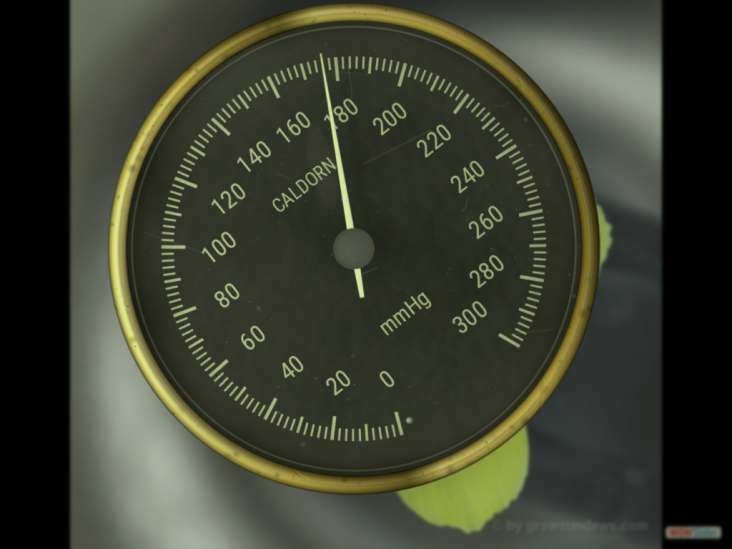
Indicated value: 176 mmHg
